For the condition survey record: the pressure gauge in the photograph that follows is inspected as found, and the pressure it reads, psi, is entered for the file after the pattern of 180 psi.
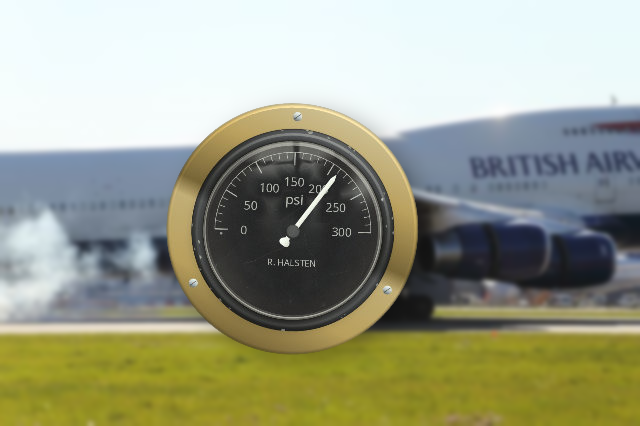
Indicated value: 210 psi
